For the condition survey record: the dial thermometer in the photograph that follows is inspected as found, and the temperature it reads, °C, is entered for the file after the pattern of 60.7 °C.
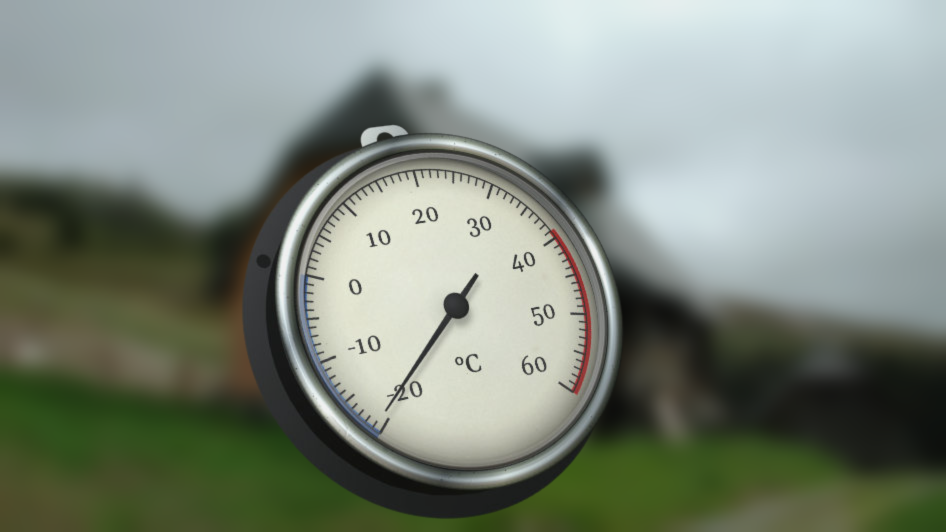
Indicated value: -19 °C
